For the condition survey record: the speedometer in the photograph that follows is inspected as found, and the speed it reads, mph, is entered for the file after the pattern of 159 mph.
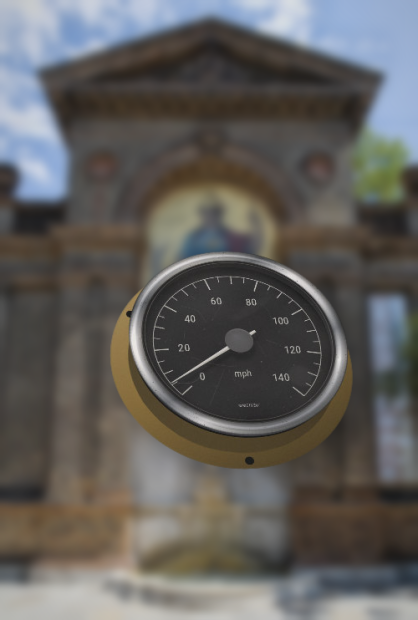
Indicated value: 5 mph
